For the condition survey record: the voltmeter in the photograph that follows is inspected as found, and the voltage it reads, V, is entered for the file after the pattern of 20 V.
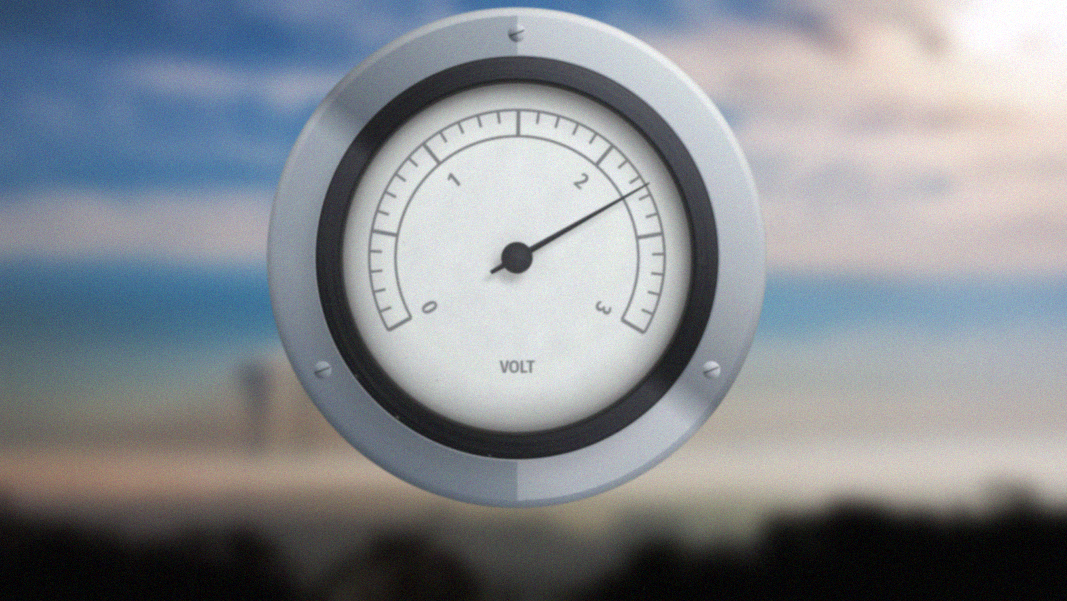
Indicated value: 2.25 V
